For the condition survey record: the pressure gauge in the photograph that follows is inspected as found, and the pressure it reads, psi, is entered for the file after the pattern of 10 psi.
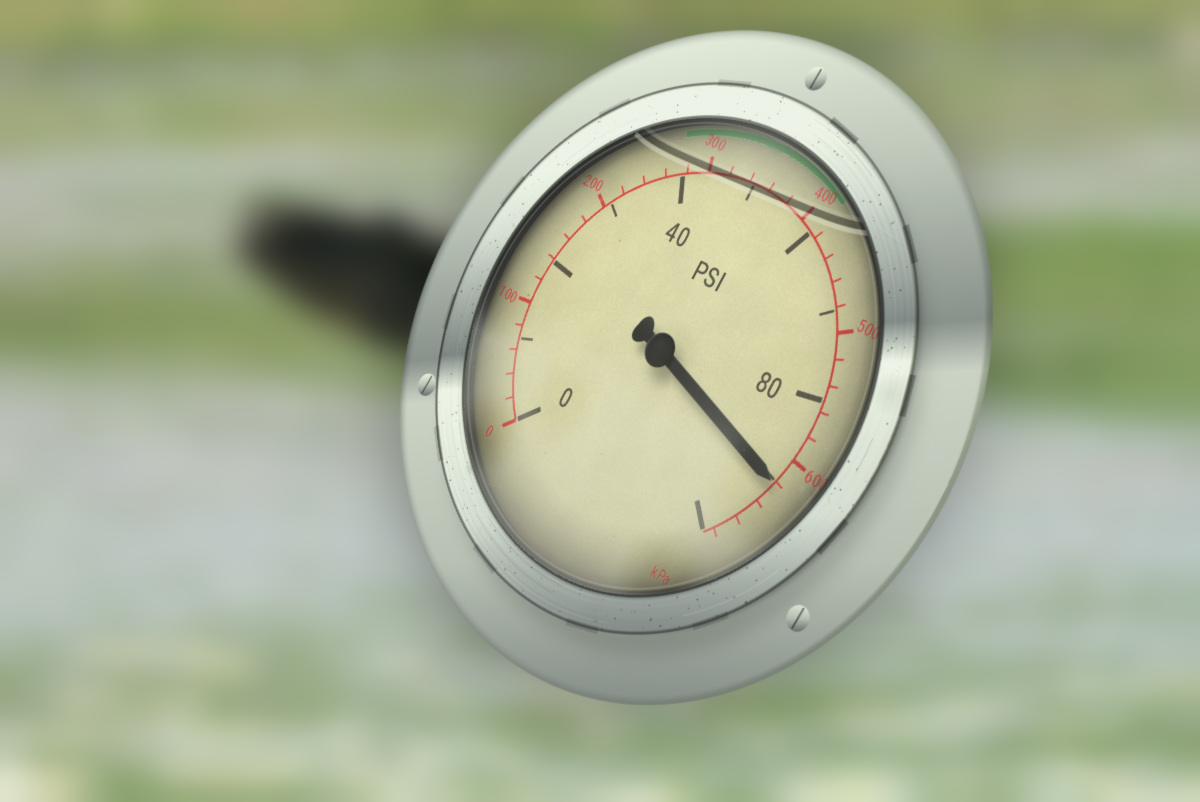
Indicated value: 90 psi
